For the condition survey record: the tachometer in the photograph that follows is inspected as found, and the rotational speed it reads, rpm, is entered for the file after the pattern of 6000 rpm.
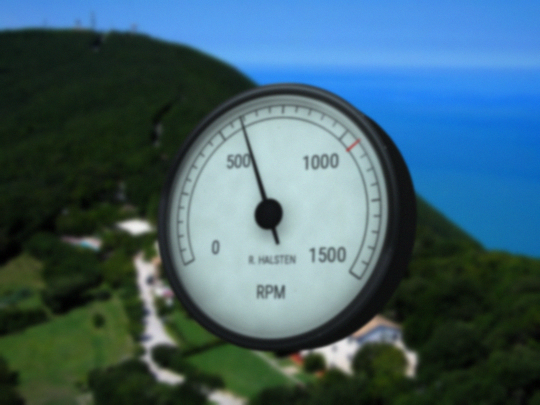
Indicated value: 600 rpm
